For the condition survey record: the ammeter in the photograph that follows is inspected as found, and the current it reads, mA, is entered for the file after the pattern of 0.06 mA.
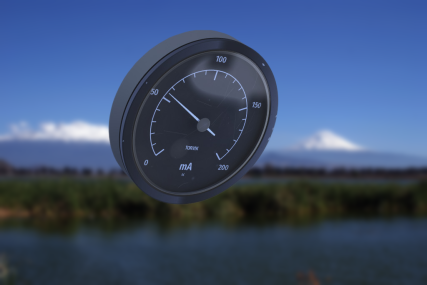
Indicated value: 55 mA
